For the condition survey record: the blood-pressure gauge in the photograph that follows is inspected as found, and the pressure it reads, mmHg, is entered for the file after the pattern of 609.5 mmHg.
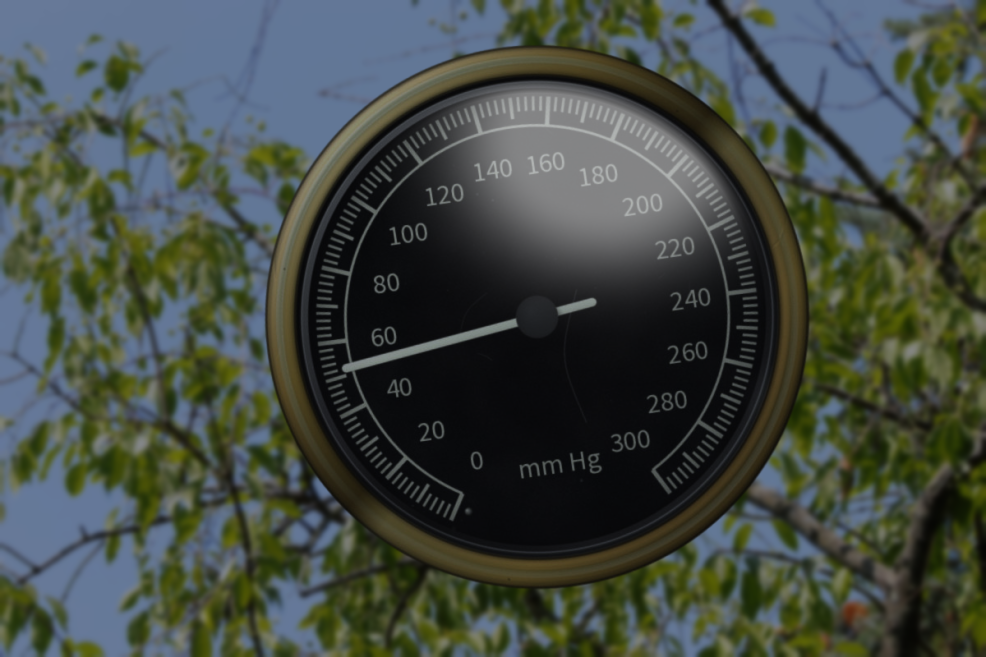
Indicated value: 52 mmHg
